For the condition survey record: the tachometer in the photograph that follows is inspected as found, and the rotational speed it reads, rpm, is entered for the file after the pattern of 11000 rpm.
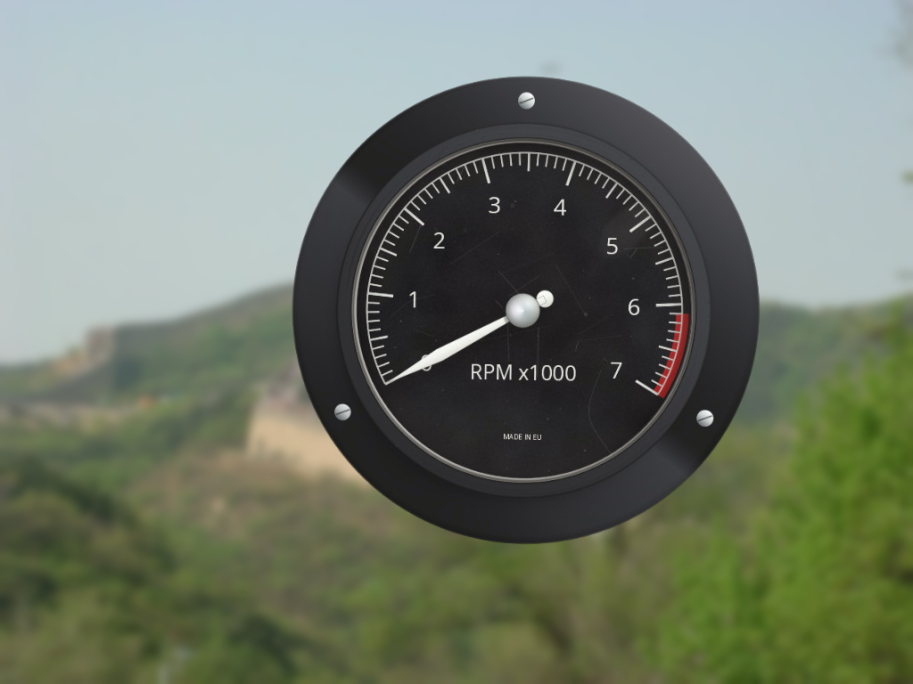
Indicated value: 0 rpm
